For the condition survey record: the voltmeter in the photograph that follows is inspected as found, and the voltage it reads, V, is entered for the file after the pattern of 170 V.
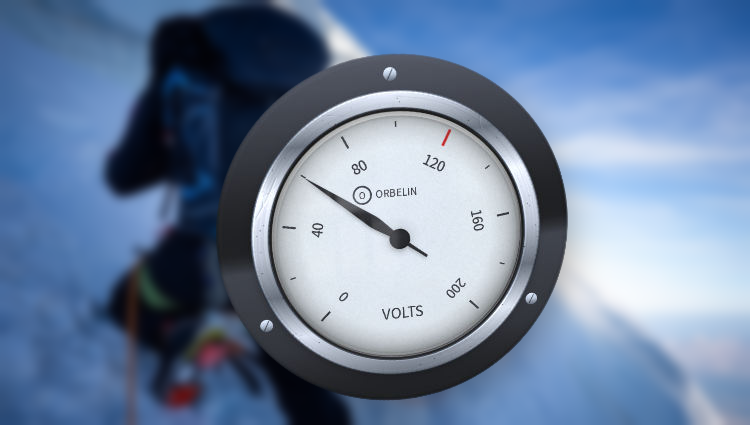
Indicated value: 60 V
